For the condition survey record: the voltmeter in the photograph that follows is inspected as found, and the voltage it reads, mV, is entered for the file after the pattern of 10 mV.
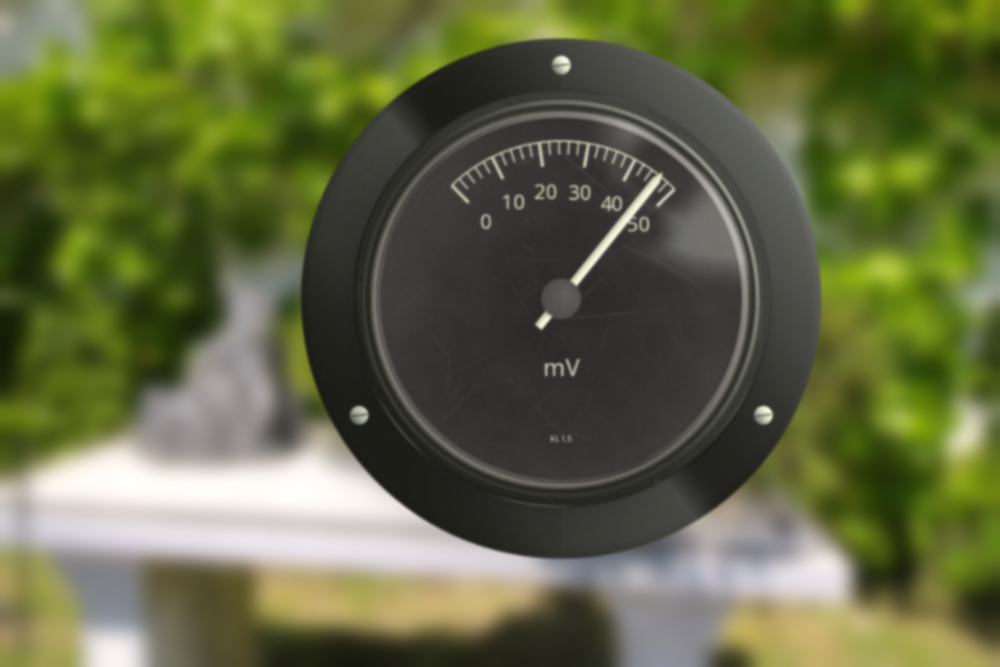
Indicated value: 46 mV
